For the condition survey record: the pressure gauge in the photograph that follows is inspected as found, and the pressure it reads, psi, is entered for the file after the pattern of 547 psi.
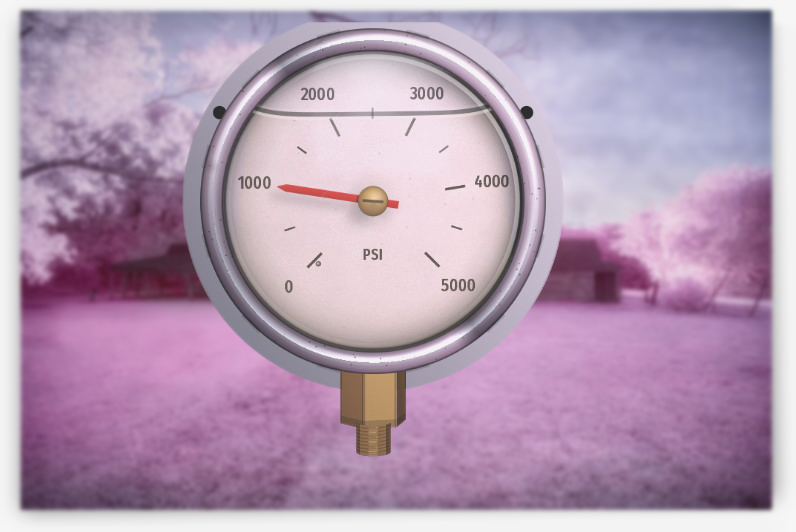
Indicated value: 1000 psi
